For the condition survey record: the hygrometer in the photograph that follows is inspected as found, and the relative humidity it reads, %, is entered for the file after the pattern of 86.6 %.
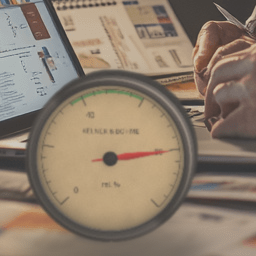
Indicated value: 80 %
